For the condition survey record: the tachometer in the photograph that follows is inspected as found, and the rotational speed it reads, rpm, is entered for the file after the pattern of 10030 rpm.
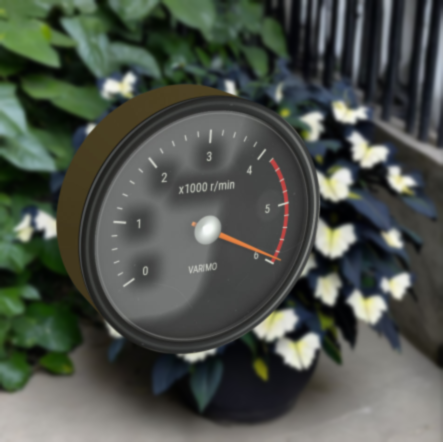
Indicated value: 5900 rpm
